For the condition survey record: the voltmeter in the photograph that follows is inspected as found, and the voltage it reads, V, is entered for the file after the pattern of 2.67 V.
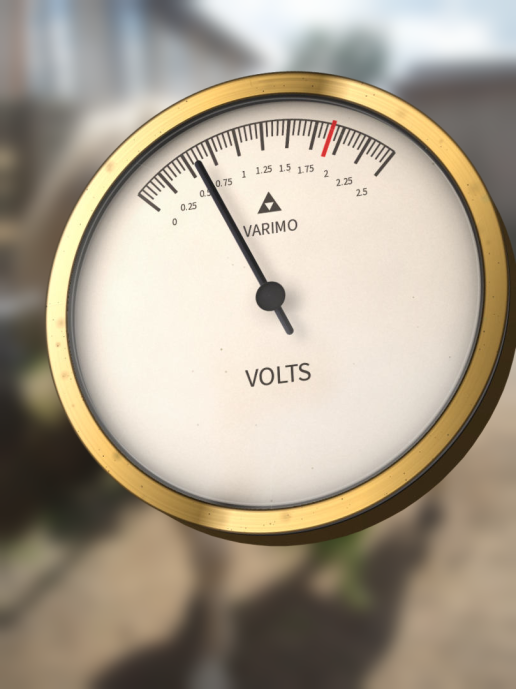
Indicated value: 0.6 V
